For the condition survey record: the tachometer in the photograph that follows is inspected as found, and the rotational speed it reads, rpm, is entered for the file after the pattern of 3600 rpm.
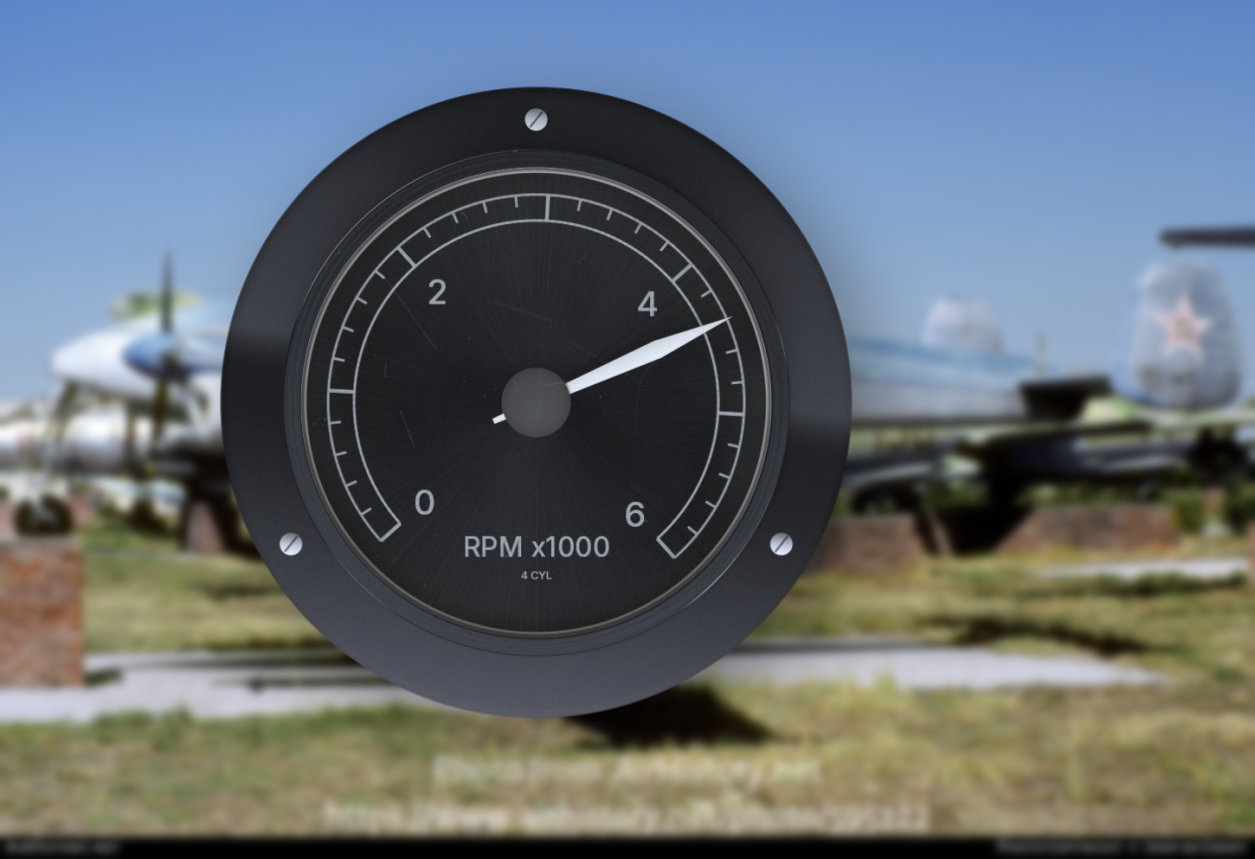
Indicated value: 4400 rpm
